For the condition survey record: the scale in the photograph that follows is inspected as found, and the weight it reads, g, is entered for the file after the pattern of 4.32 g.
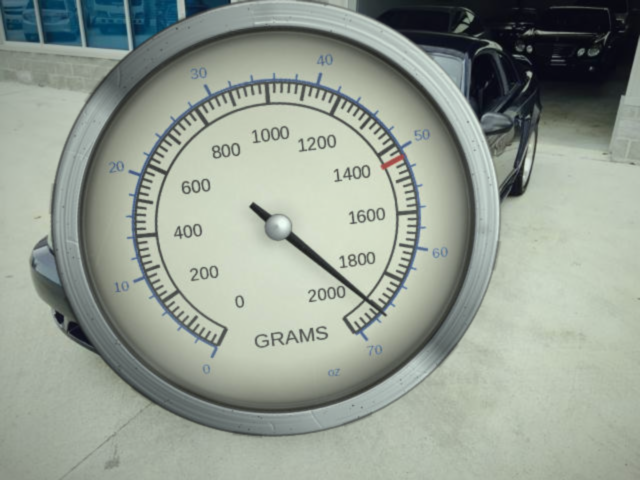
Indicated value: 1900 g
